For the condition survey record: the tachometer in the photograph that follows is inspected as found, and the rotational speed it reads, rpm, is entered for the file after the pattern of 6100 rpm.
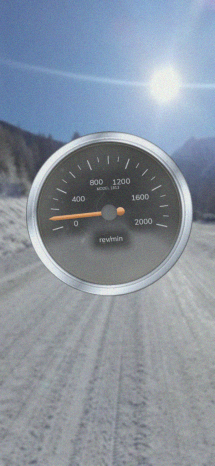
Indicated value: 100 rpm
